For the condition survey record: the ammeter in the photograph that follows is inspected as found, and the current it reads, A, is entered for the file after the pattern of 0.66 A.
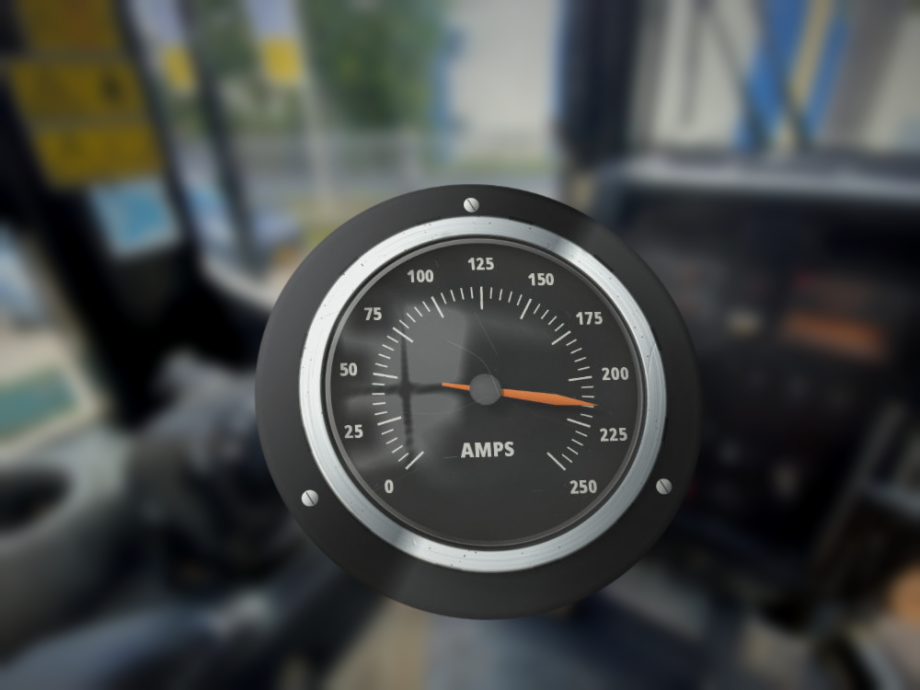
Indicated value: 215 A
